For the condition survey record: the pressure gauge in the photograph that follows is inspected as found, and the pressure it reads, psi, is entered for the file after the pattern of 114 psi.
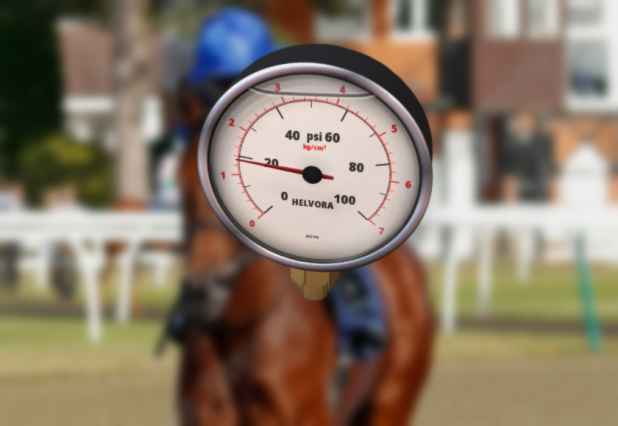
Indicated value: 20 psi
